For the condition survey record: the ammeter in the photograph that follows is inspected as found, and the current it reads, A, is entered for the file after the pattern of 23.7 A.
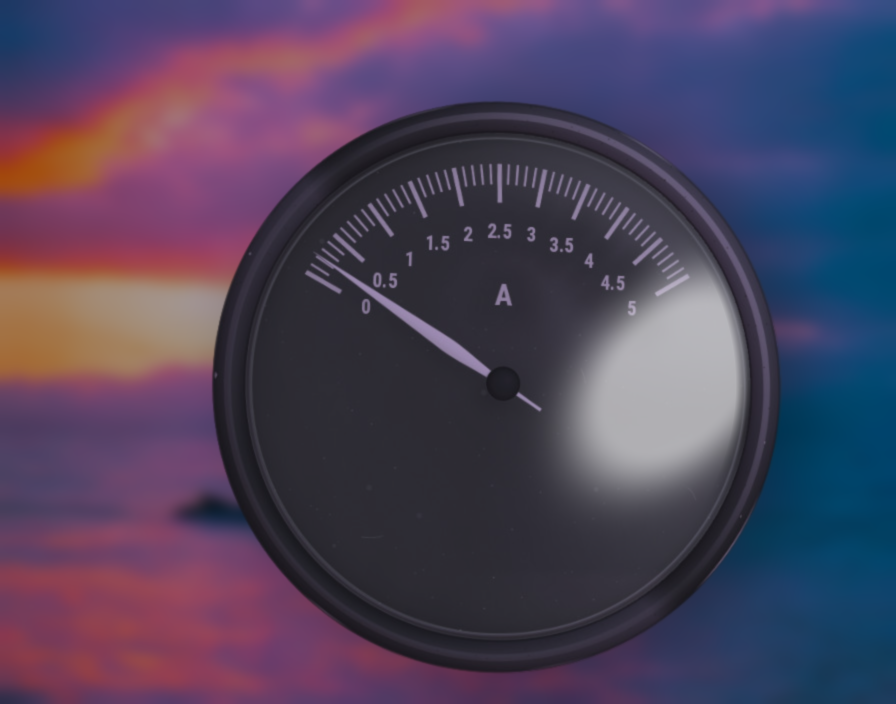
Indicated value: 0.2 A
